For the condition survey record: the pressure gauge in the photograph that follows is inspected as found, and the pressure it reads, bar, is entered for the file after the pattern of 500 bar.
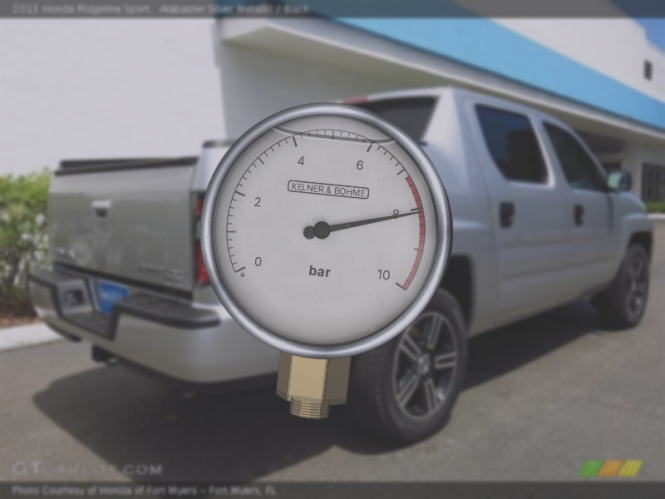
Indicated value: 8.1 bar
